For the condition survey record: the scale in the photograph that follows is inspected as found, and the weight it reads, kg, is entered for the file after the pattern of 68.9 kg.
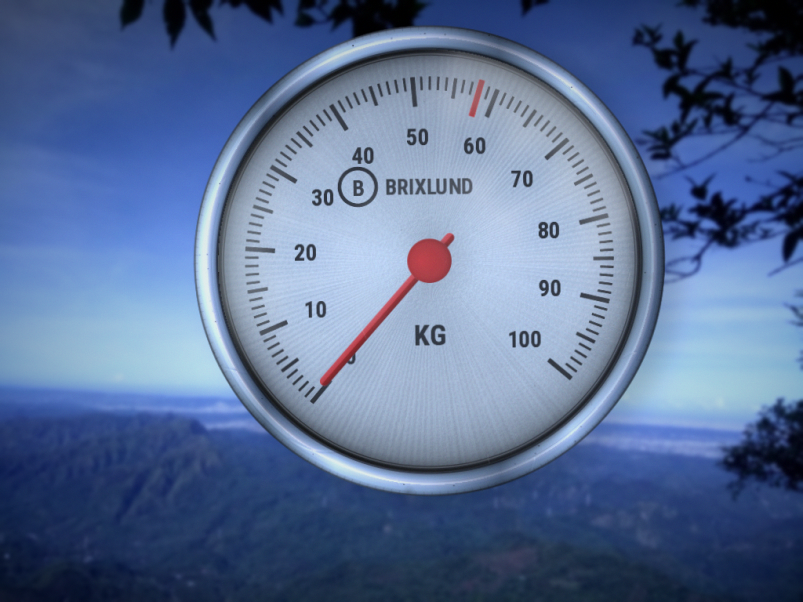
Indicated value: 0.5 kg
